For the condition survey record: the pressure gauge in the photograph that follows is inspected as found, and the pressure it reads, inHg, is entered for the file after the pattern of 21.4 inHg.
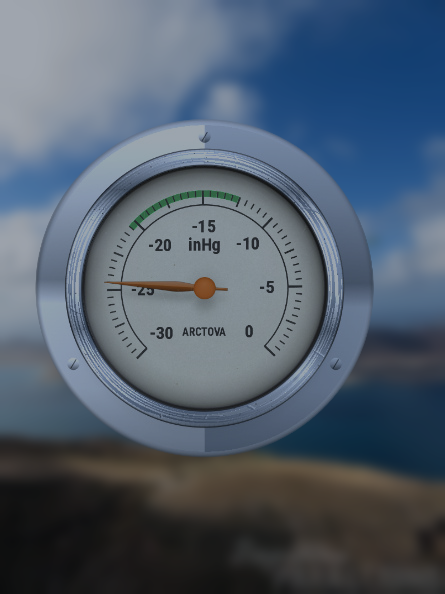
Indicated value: -24.5 inHg
